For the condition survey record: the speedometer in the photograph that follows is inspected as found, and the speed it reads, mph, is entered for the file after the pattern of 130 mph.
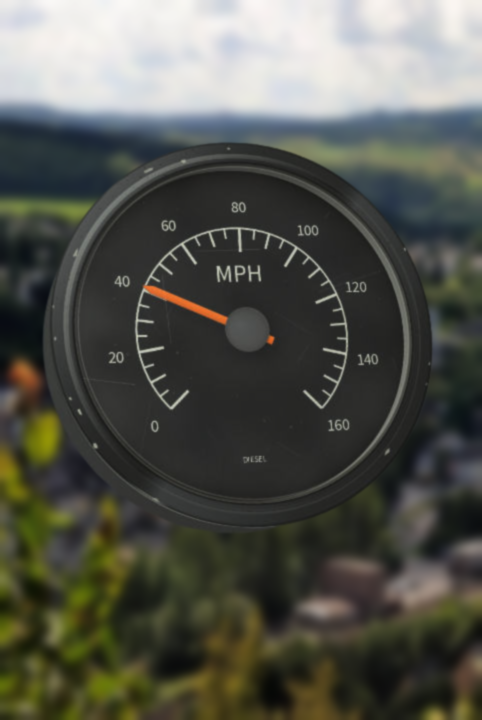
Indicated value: 40 mph
